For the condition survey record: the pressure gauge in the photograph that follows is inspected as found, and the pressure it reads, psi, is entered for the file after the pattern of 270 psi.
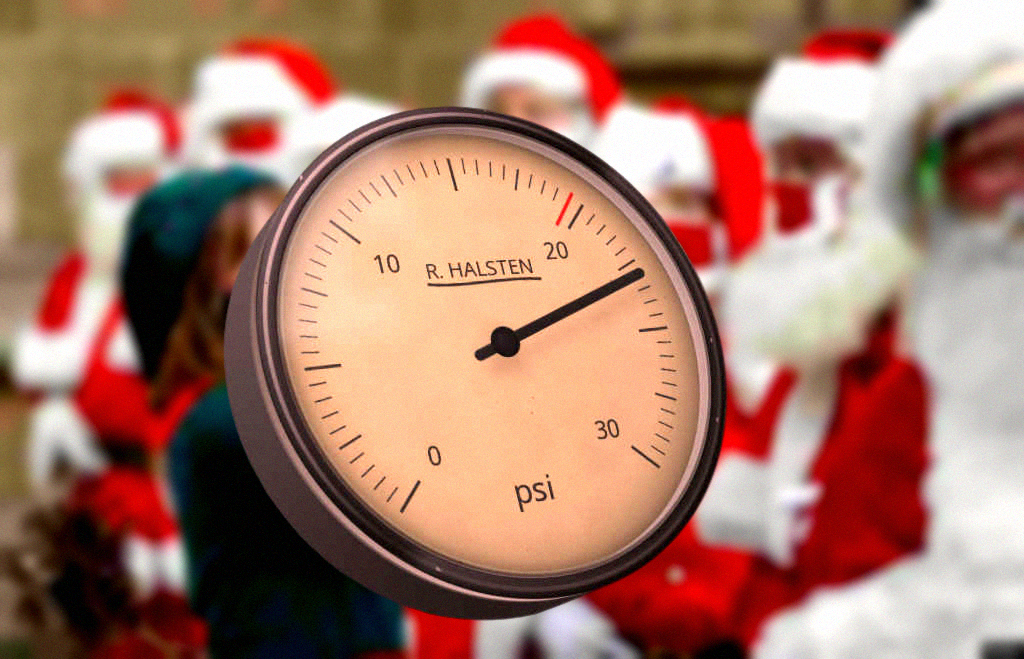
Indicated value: 23 psi
